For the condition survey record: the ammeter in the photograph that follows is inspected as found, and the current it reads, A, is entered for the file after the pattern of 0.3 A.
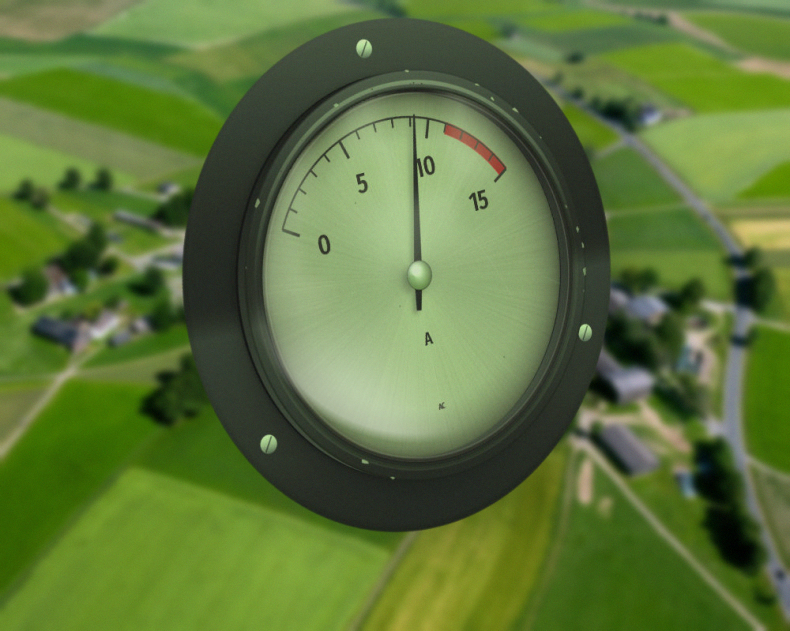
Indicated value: 9 A
